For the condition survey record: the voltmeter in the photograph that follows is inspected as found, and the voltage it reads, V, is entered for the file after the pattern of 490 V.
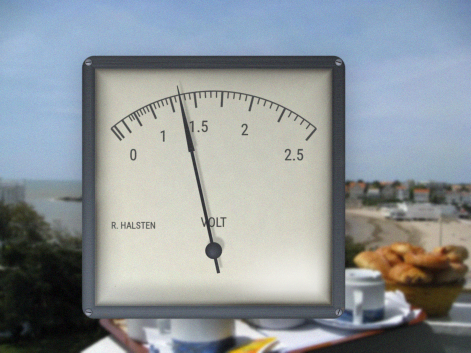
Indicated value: 1.35 V
